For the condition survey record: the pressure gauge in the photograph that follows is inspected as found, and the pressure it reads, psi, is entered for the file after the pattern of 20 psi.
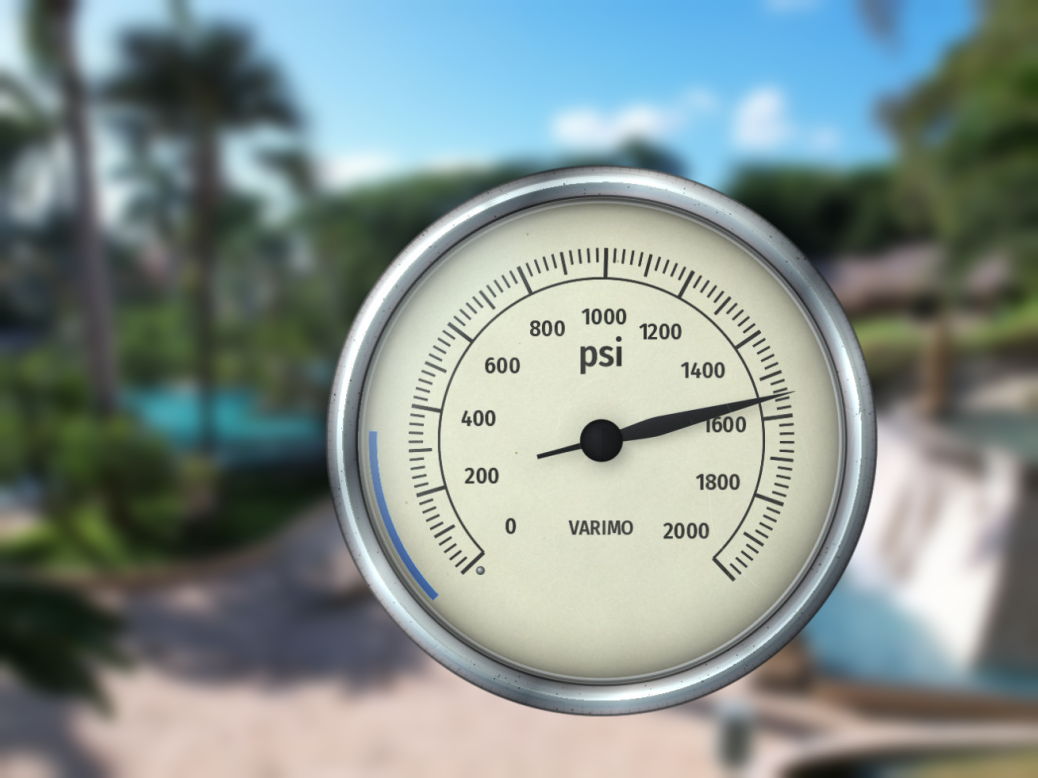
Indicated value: 1550 psi
